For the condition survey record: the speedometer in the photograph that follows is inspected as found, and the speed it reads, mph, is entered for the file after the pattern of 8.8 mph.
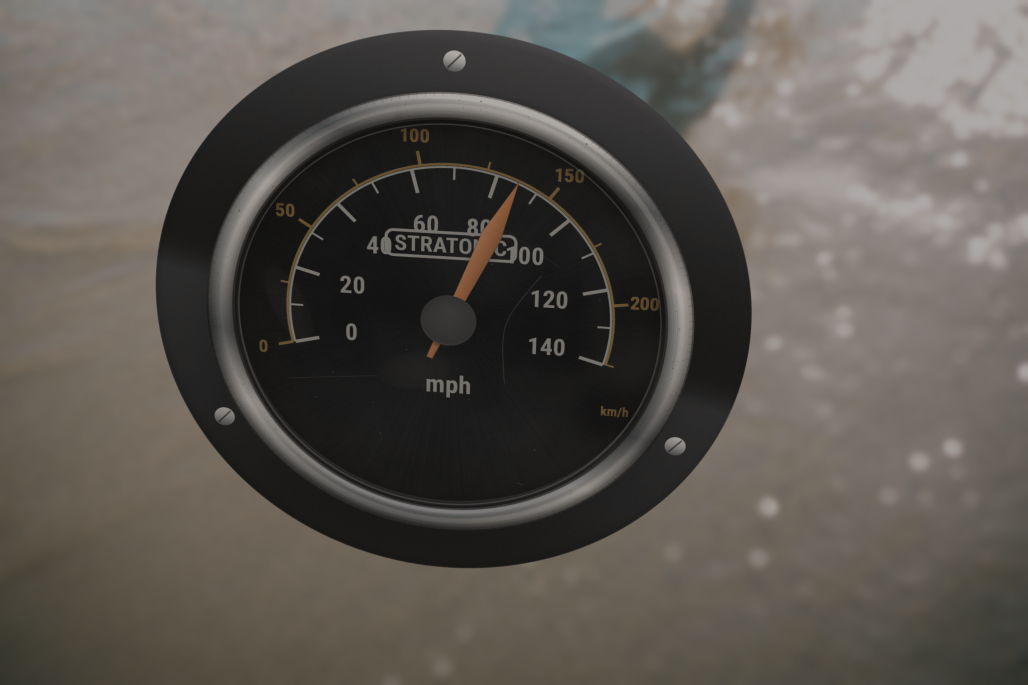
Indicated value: 85 mph
